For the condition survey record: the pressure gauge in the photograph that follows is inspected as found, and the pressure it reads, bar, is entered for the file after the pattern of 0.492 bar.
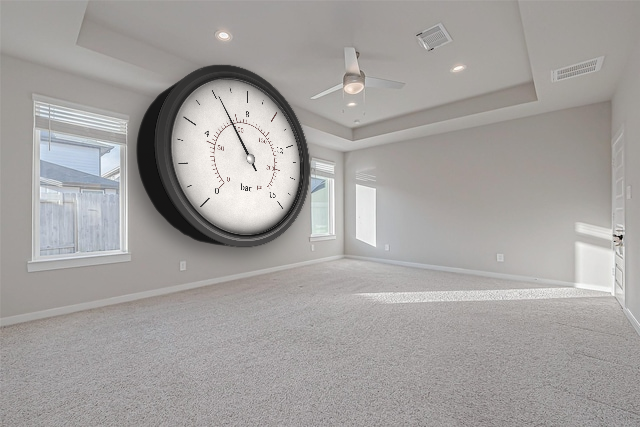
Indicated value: 6 bar
